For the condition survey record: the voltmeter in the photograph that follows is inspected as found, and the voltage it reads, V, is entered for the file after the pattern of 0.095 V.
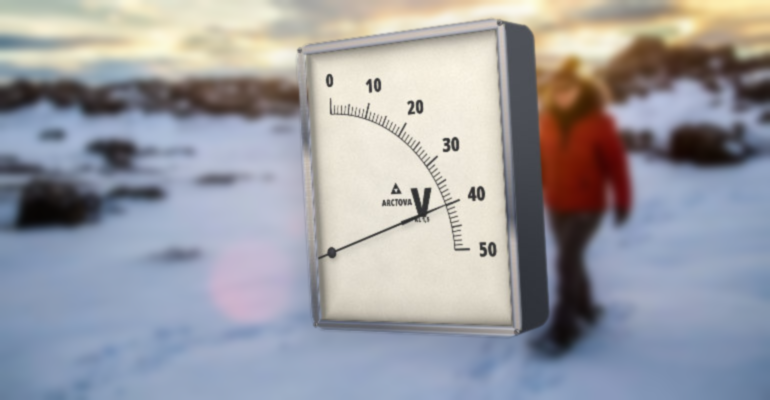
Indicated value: 40 V
